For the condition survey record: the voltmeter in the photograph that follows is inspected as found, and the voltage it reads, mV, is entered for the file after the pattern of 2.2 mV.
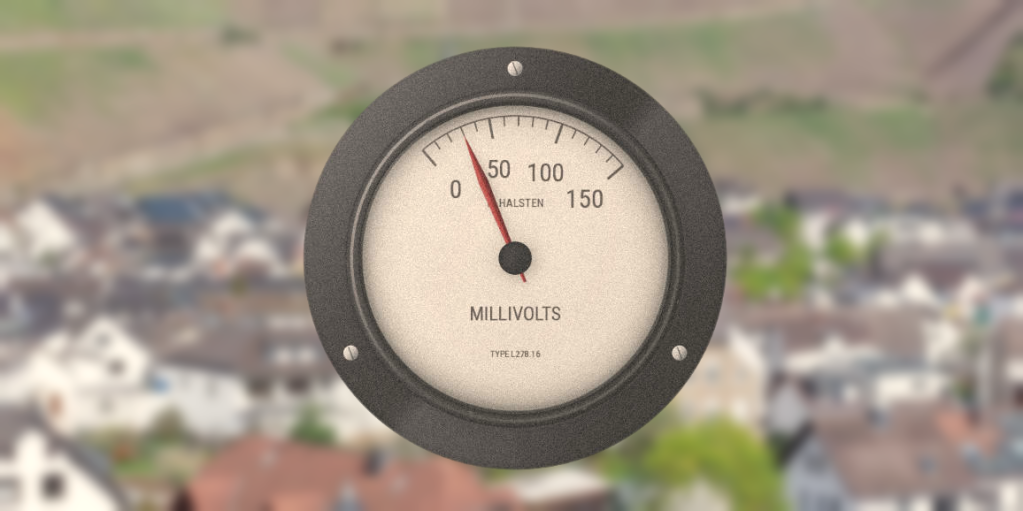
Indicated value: 30 mV
